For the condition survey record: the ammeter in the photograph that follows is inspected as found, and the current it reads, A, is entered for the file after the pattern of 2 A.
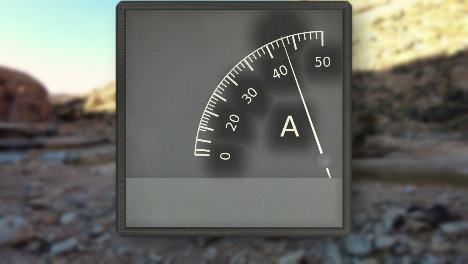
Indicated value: 43 A
